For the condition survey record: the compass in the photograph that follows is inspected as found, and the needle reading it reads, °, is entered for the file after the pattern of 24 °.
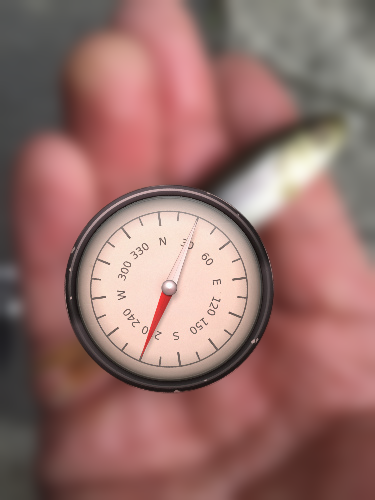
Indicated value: 210 °
